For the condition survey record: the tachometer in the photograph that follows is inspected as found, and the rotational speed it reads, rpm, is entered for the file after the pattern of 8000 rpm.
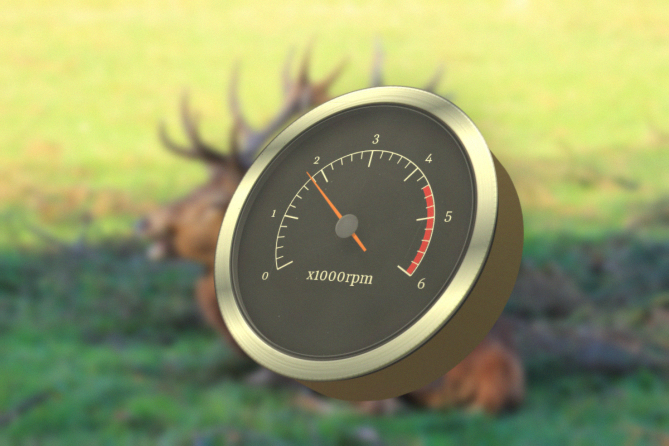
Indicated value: 1800 rpm
